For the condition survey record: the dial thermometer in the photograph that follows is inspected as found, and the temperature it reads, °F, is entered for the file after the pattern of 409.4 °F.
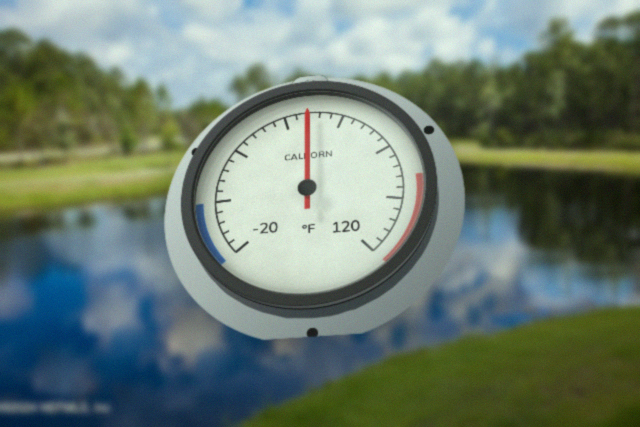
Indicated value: 48 °F
